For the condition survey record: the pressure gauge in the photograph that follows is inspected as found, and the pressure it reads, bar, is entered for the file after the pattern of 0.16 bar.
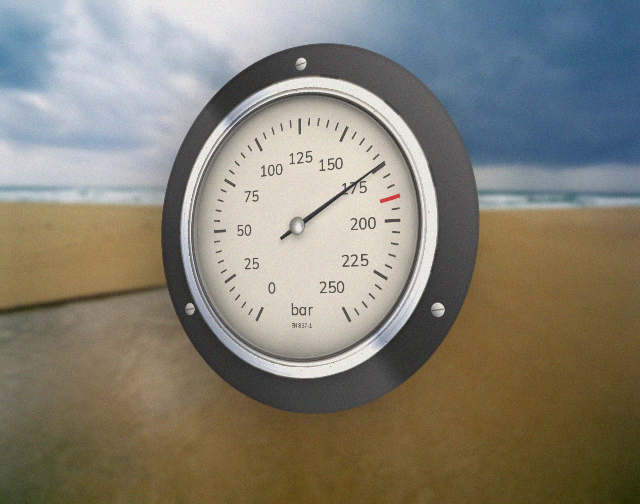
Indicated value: 175 bar
